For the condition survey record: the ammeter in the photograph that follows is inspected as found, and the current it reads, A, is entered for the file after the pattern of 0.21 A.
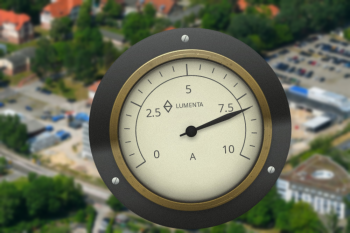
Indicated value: 8 A
